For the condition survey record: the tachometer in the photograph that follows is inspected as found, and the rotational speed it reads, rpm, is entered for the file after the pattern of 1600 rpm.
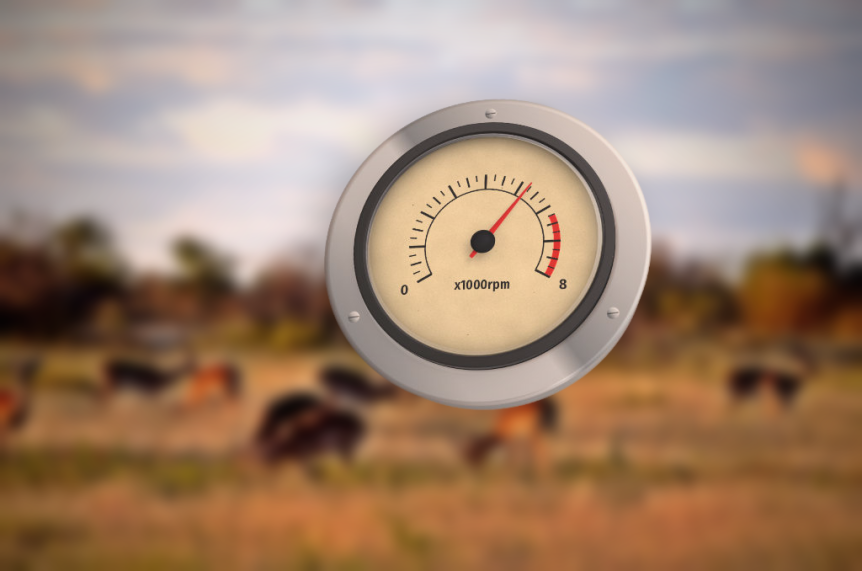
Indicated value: 5250 rpm
